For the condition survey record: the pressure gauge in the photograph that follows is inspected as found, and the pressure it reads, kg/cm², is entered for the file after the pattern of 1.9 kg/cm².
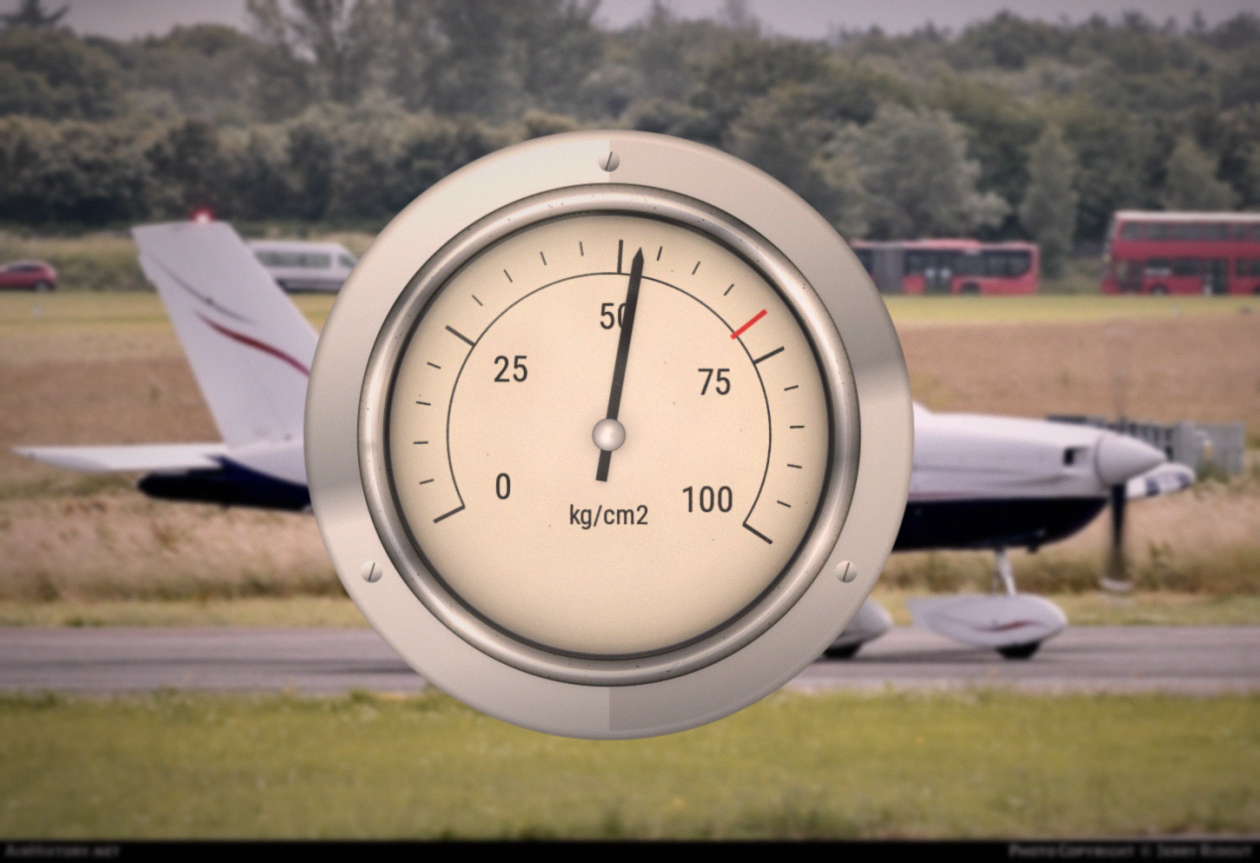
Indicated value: 52.5 kg/cm²
